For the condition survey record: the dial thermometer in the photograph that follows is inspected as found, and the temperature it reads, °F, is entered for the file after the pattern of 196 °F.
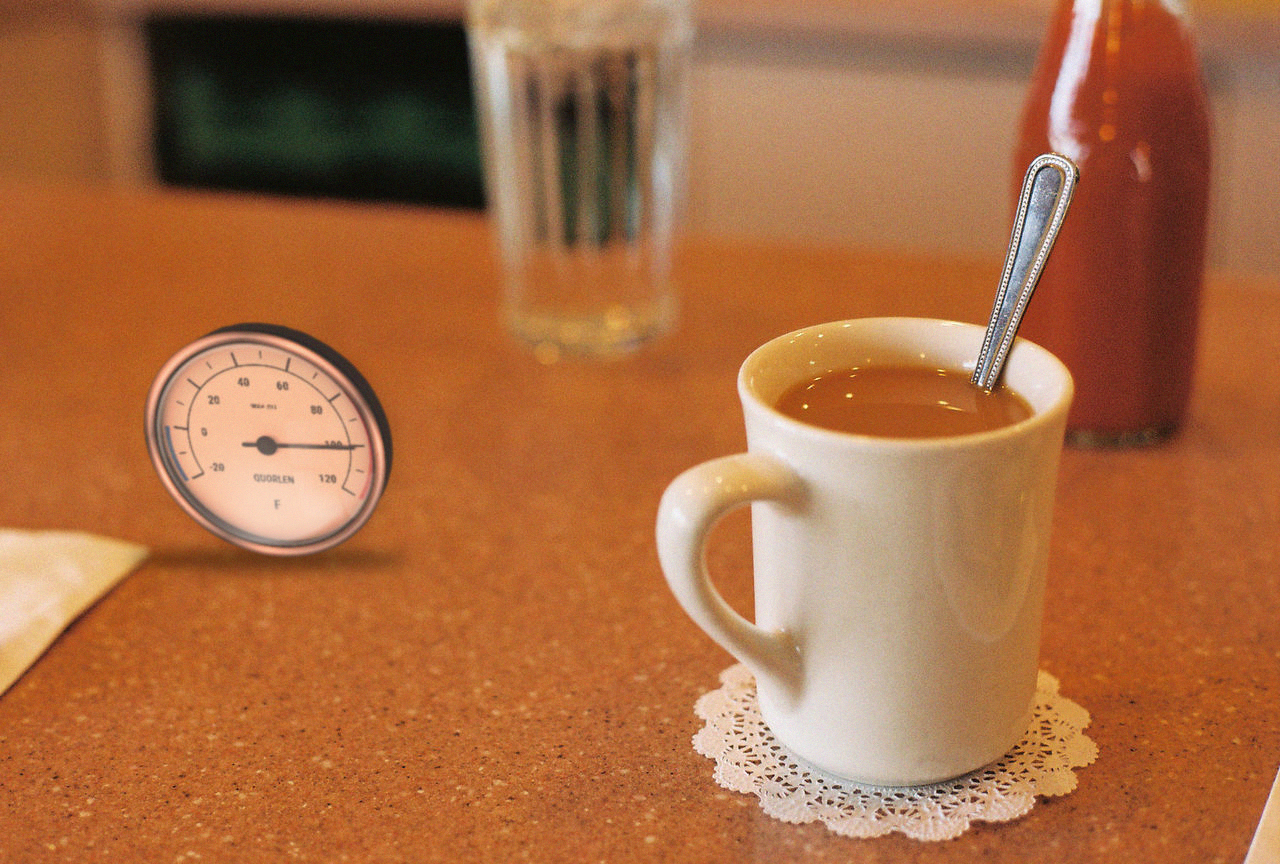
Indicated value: 100 °F
